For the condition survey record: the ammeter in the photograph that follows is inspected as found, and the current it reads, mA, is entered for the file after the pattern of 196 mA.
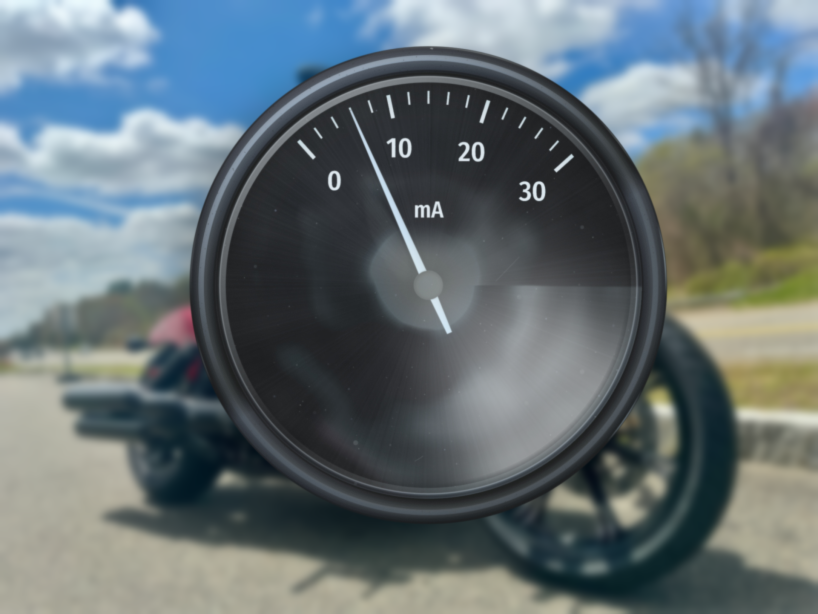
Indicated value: 6 mA
